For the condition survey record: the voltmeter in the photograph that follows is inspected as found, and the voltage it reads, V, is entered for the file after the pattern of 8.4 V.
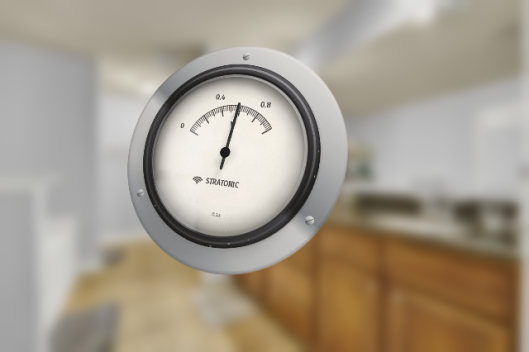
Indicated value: 0.6 V
